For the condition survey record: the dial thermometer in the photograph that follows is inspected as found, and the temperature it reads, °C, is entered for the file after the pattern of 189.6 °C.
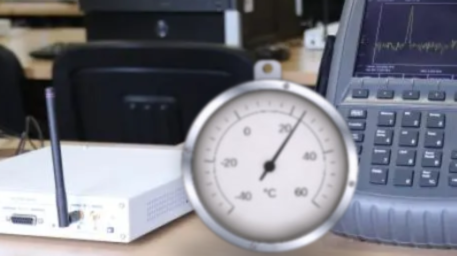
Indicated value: 24 °C
